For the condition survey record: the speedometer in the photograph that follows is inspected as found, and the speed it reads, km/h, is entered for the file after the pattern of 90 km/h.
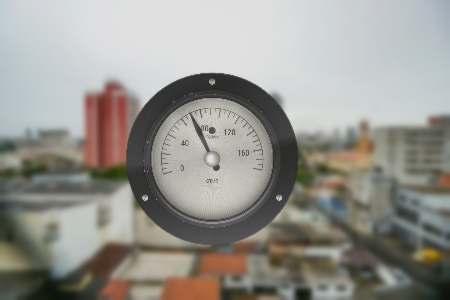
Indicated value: 70 km/h
